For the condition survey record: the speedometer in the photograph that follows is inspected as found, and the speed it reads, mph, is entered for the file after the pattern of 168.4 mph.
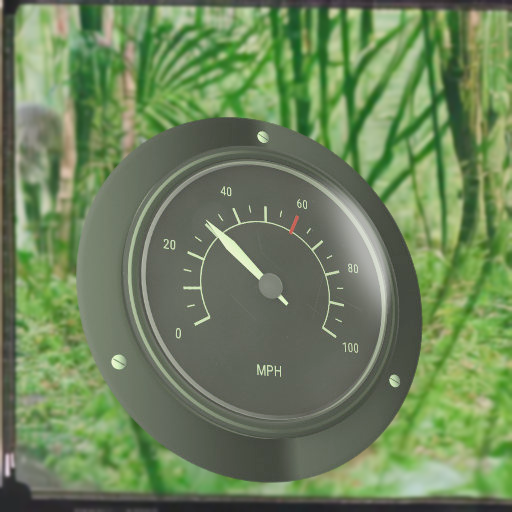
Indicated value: 30 mph
